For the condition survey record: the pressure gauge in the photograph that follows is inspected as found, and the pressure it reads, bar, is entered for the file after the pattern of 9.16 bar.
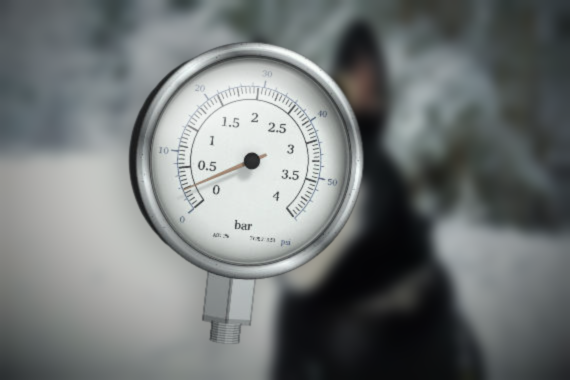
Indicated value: 0.25 bar
